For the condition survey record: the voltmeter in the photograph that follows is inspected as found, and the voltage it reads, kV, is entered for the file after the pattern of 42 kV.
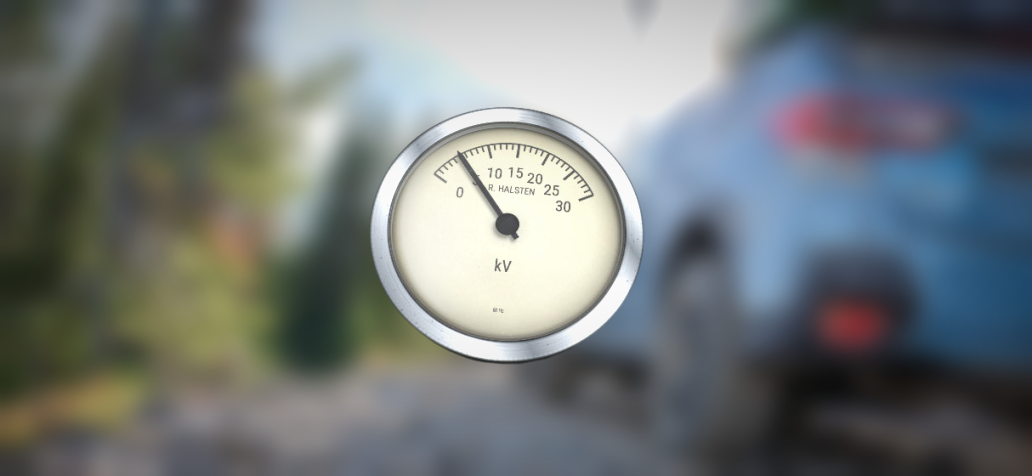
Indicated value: 5 kV
